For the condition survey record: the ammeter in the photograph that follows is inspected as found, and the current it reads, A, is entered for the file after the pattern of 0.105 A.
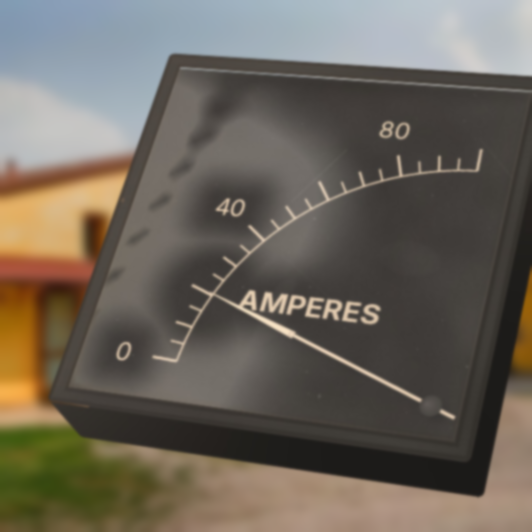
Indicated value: 20 A
